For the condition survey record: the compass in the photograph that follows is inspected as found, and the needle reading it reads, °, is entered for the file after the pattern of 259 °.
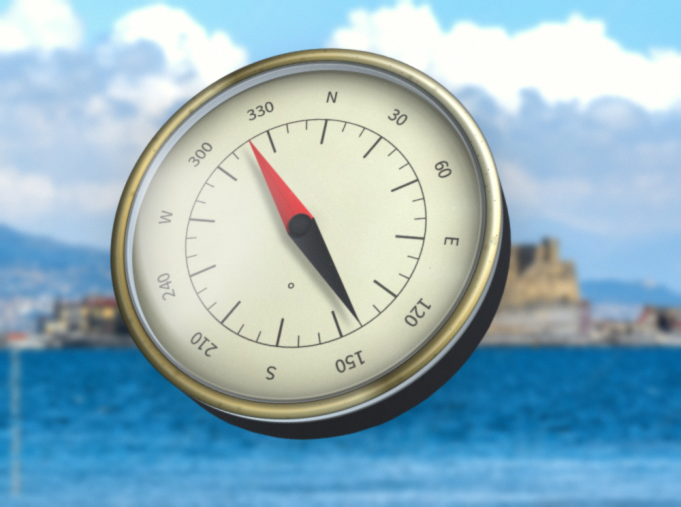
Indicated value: 320 °
